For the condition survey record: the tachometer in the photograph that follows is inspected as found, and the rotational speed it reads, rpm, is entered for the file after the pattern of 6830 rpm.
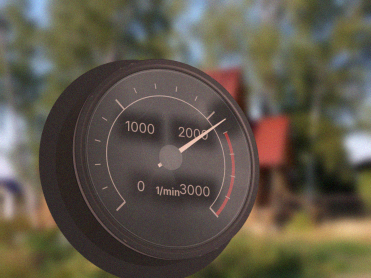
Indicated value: 2100 rpm
